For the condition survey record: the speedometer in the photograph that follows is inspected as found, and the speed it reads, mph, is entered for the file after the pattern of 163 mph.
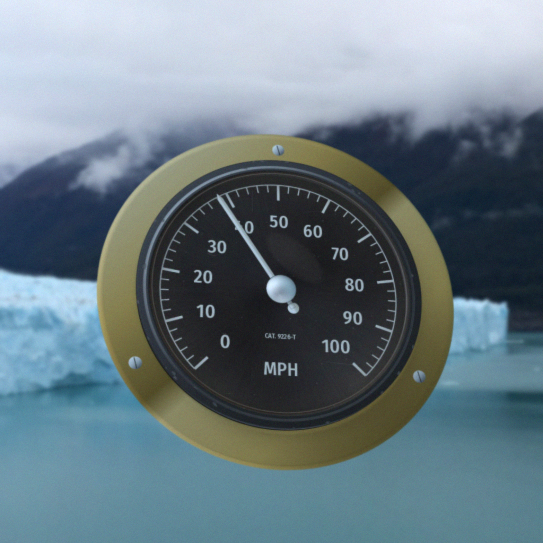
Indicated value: 38 mph
